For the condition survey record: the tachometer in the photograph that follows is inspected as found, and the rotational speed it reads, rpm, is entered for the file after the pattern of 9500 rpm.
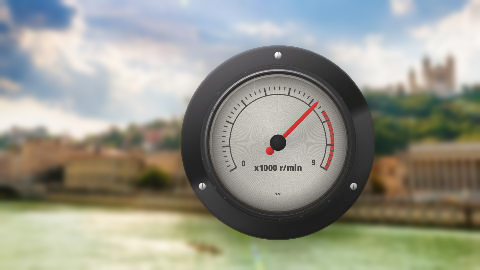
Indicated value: 6200 rpm
